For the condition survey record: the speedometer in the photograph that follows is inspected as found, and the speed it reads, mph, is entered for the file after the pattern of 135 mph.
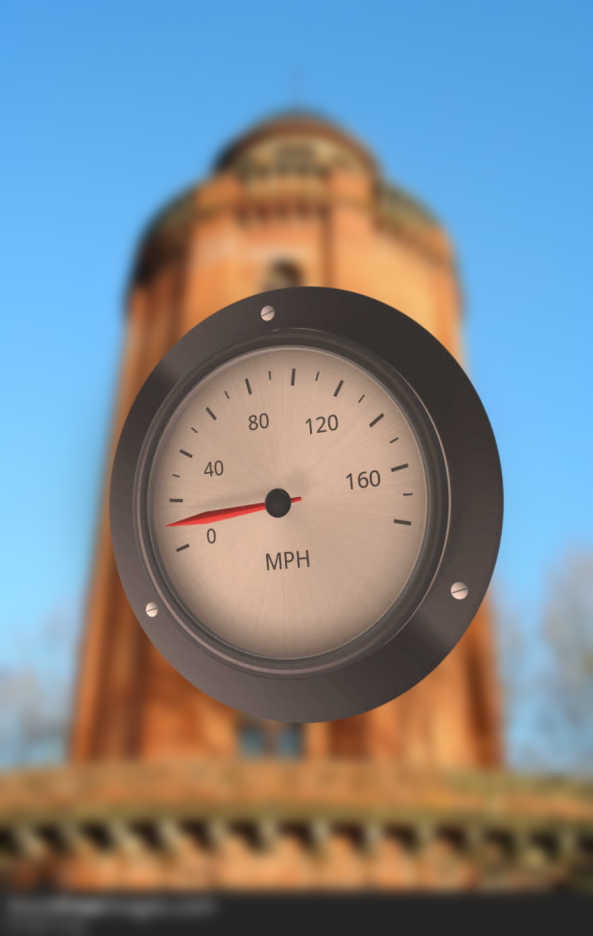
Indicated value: 10 mph
